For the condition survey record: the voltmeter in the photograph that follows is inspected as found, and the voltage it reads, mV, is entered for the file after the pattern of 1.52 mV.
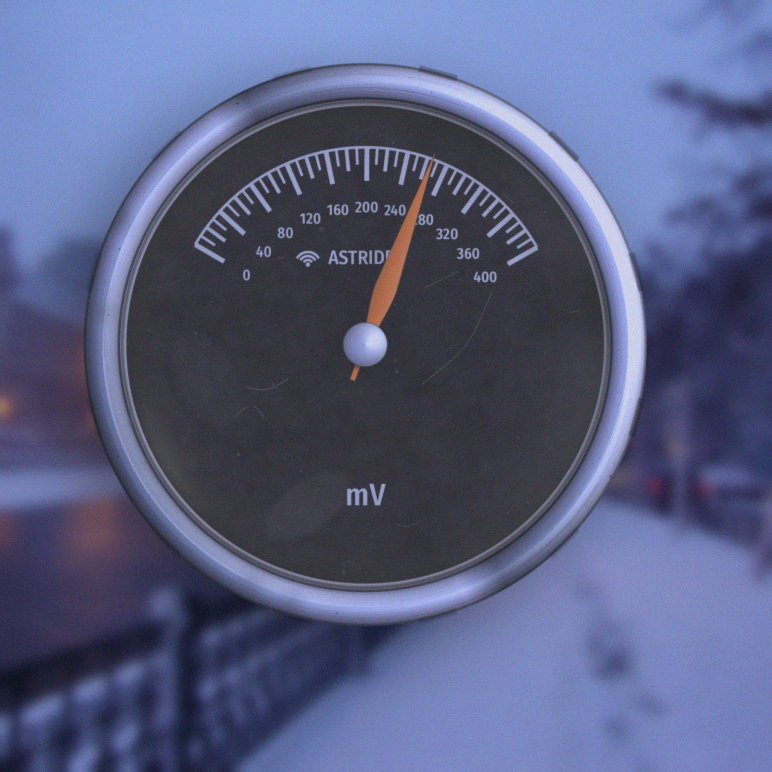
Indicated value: 265 mV
